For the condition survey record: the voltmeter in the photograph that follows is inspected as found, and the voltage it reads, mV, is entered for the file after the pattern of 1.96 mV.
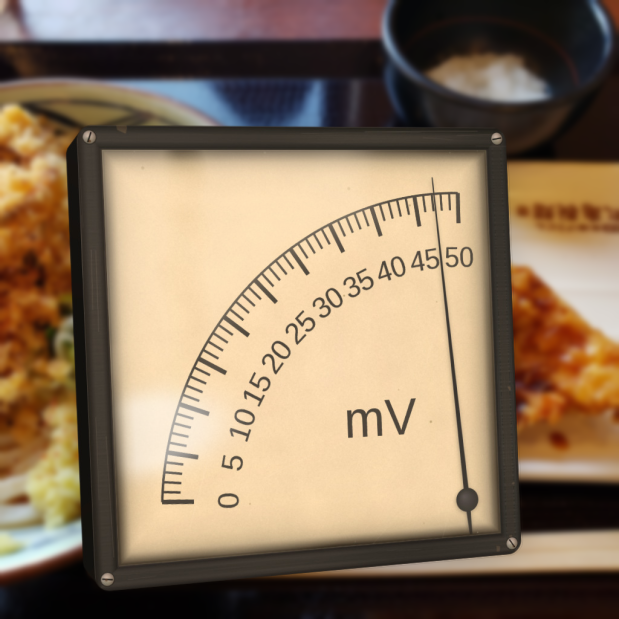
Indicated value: 47 mV
